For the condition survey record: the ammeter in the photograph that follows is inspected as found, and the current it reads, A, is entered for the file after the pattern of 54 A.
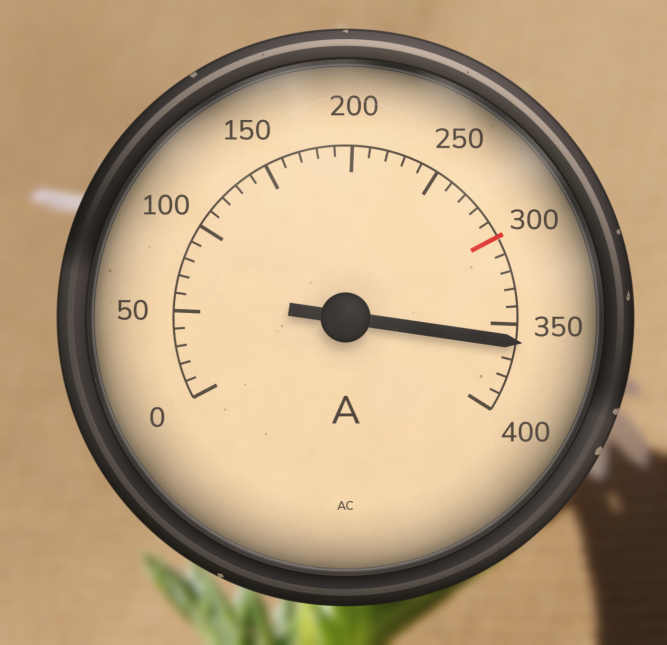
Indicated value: 360 A
